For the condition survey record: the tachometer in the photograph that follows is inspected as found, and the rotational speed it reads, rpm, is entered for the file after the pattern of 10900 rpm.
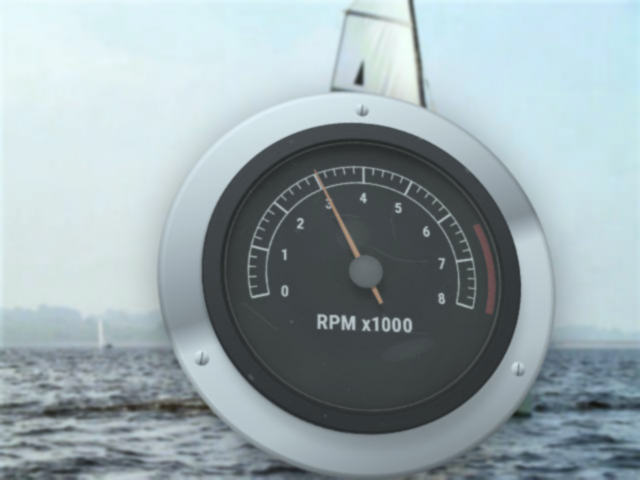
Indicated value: 3000 rpm
